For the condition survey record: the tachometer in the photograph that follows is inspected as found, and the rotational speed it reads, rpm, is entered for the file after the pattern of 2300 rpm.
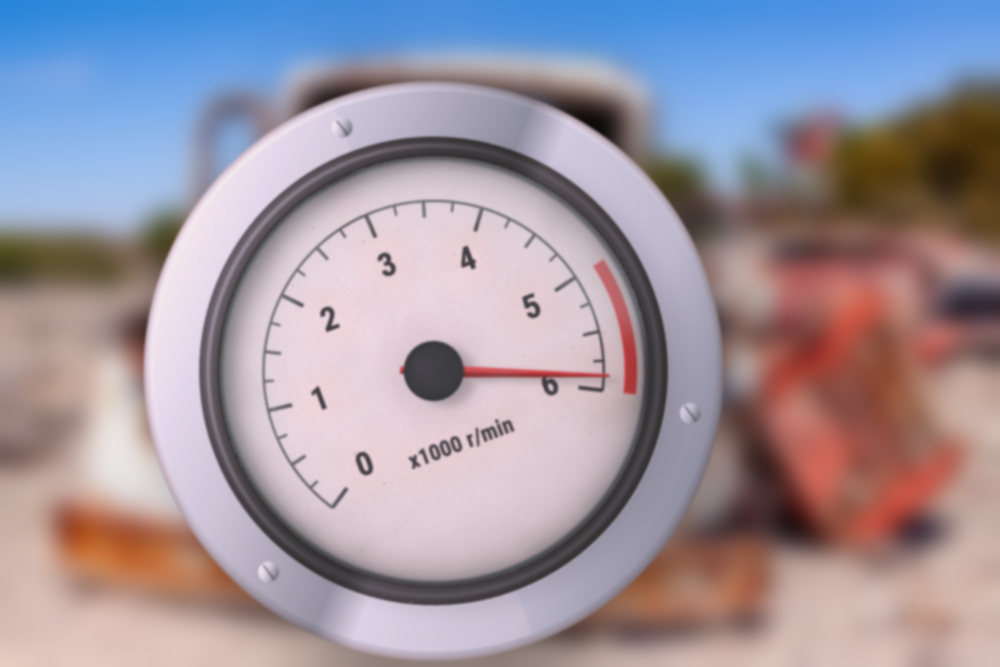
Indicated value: 5875 rpm
